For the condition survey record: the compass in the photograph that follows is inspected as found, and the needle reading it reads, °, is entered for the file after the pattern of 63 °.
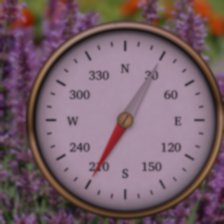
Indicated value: 210 °
